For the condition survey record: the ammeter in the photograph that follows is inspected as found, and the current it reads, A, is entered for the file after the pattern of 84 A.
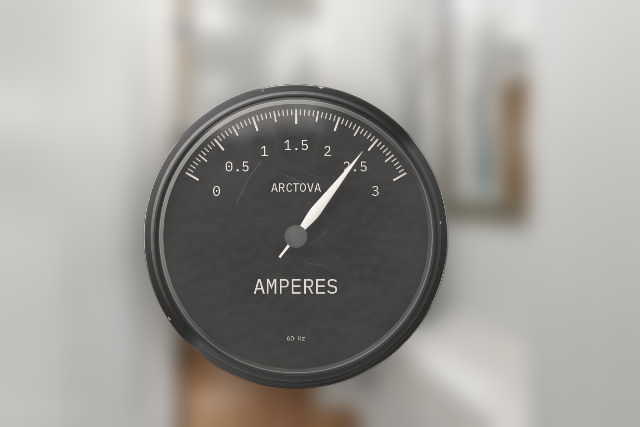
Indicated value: 2.45 A
